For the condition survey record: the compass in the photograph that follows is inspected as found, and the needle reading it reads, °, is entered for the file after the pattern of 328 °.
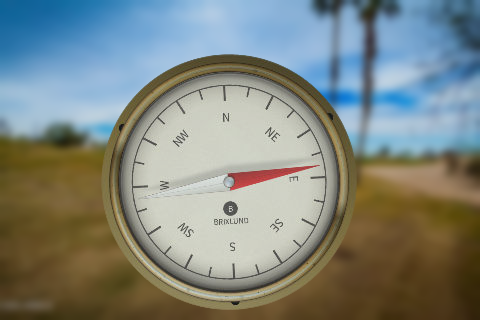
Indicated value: 82.5 °
